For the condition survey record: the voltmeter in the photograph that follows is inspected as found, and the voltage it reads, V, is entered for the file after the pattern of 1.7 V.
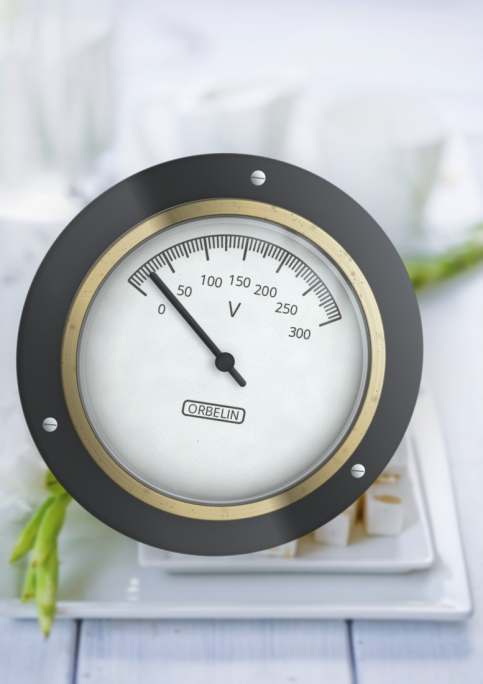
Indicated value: 25 V
